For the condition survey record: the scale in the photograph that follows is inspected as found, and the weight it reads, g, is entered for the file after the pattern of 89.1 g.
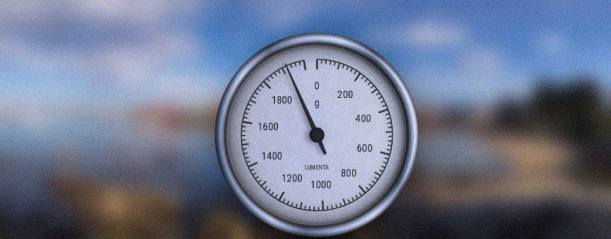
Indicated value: 1920 g
